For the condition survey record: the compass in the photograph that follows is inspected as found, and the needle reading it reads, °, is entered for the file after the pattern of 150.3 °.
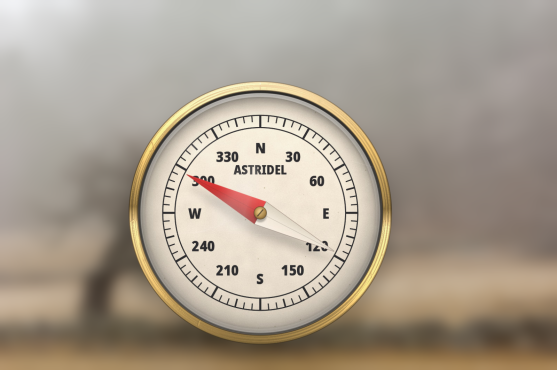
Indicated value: 297.5 °
